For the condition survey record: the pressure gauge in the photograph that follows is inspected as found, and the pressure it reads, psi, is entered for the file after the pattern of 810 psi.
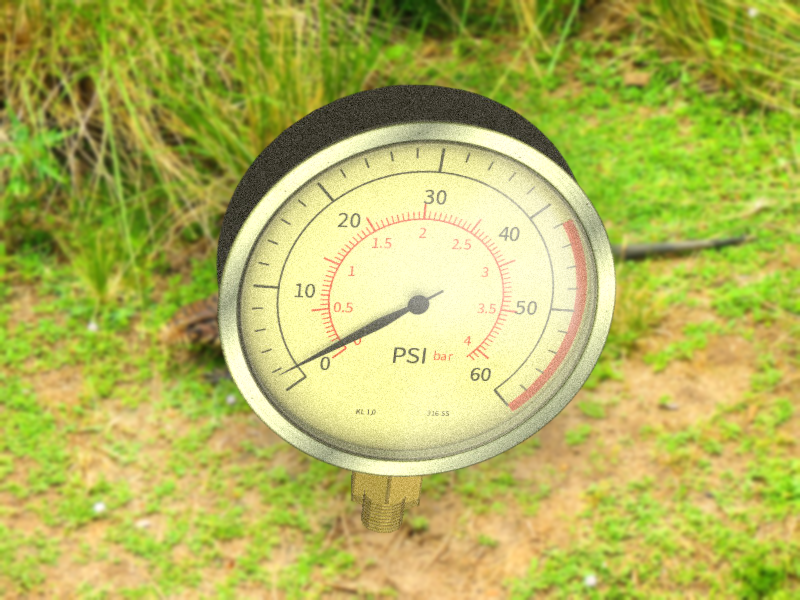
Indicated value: 2 psi
